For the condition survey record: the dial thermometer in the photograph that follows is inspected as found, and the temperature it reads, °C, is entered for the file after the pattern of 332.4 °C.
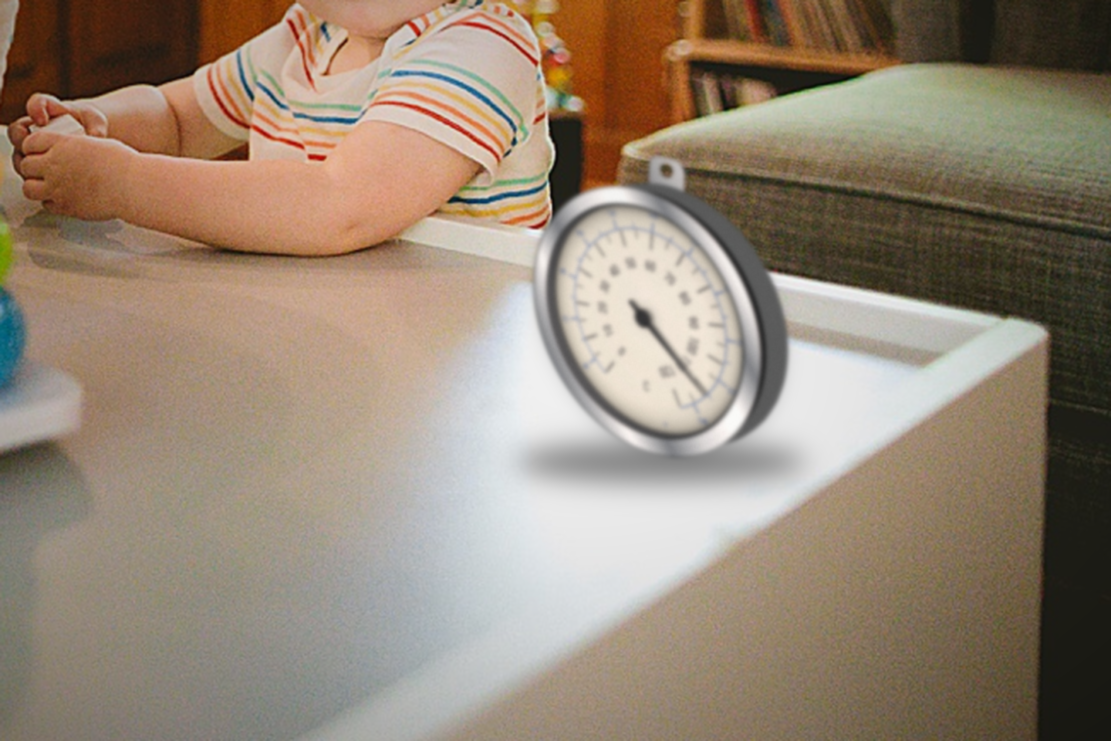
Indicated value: 110 °C
